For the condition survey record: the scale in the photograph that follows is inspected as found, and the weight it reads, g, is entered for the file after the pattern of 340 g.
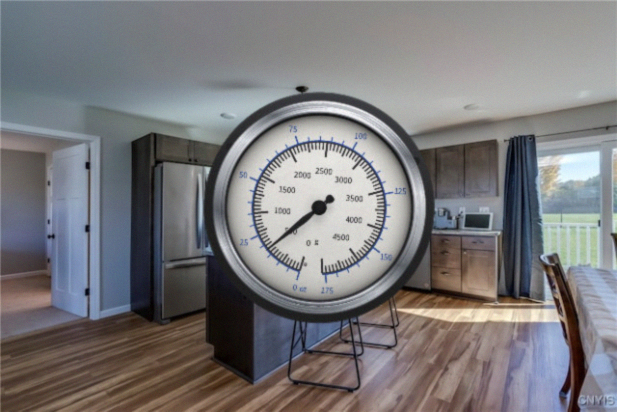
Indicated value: 500 g
